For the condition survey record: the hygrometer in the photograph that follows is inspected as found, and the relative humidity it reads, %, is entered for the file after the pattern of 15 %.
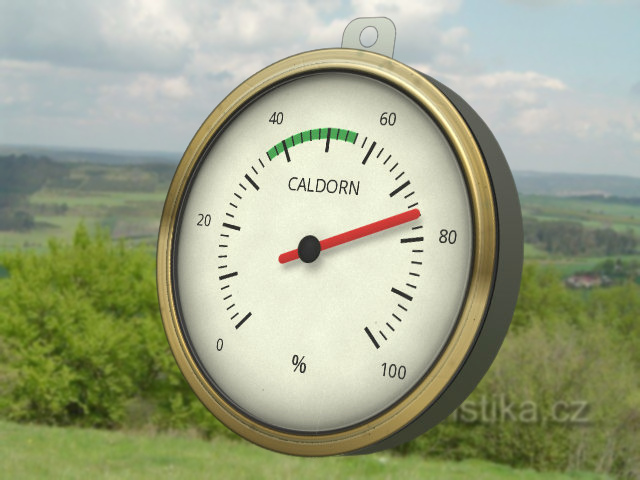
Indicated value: 76 %
